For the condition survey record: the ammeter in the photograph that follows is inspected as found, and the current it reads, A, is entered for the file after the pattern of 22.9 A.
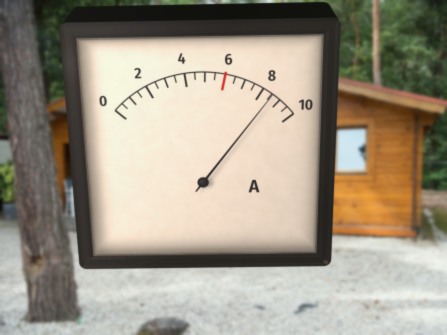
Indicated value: 8.5 A
